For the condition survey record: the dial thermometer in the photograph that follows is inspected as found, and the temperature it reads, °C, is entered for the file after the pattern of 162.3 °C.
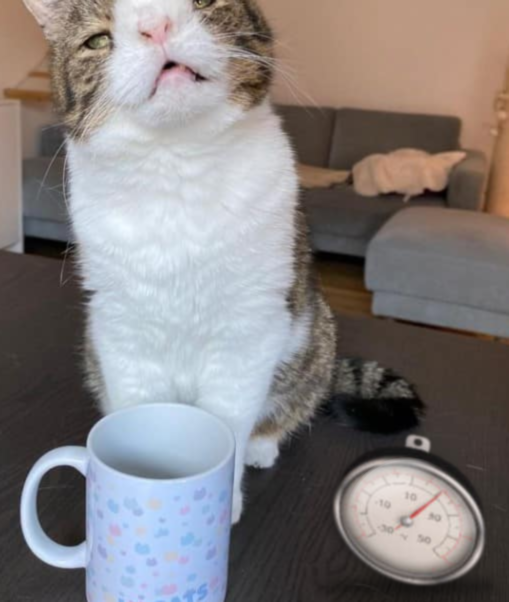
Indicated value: 20 °C
